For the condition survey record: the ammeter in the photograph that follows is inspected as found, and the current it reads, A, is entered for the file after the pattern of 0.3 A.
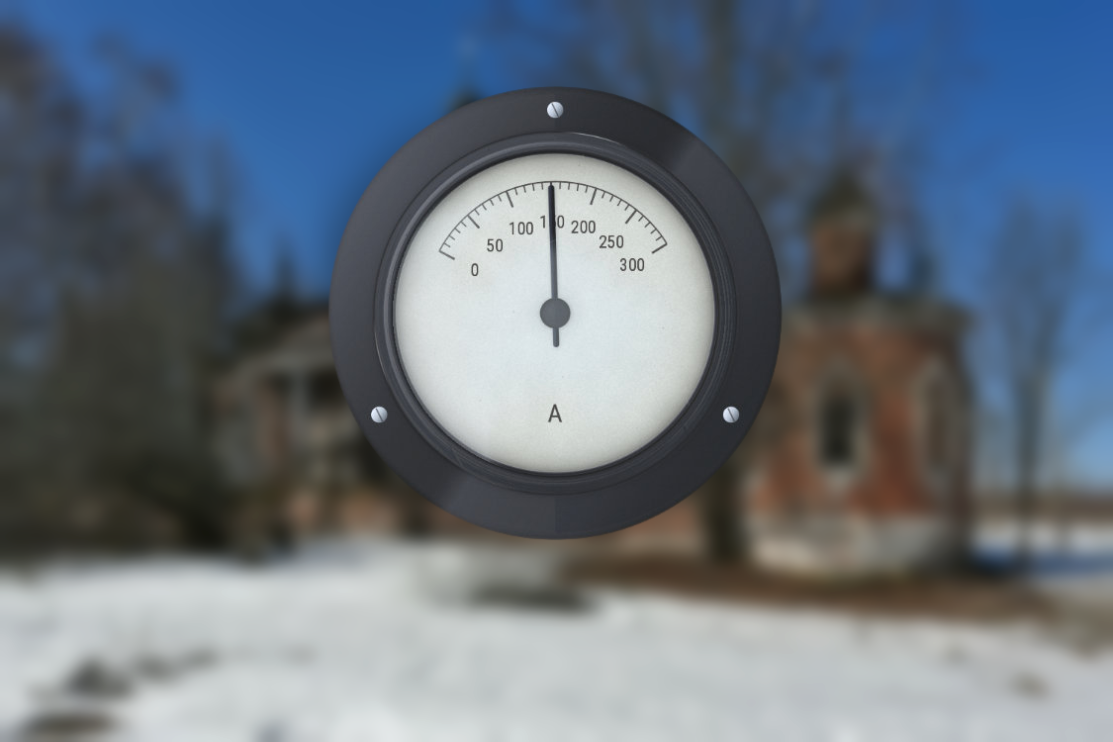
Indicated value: 150 A
